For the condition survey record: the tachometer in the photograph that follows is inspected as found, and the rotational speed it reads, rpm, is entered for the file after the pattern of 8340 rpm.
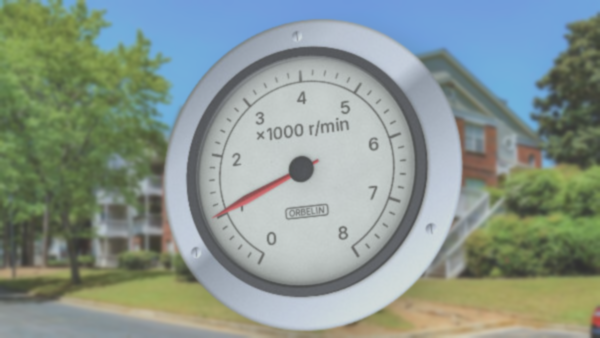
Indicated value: 1000 rpm
